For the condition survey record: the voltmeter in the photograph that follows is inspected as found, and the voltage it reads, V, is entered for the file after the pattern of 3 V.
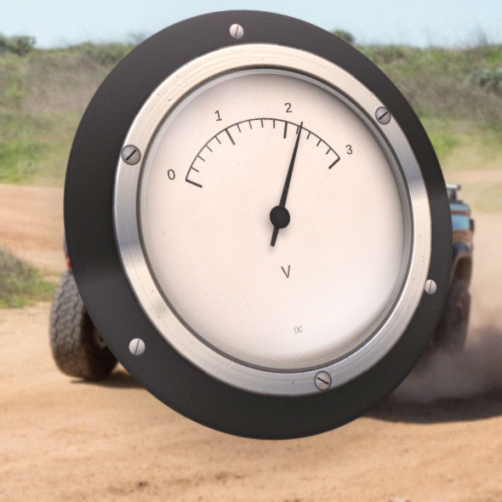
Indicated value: 2.2 V
